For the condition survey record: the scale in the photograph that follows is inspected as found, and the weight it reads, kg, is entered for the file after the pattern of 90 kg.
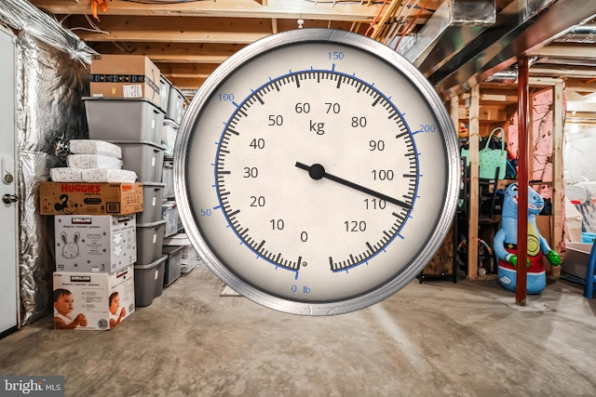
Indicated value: 107 kg
